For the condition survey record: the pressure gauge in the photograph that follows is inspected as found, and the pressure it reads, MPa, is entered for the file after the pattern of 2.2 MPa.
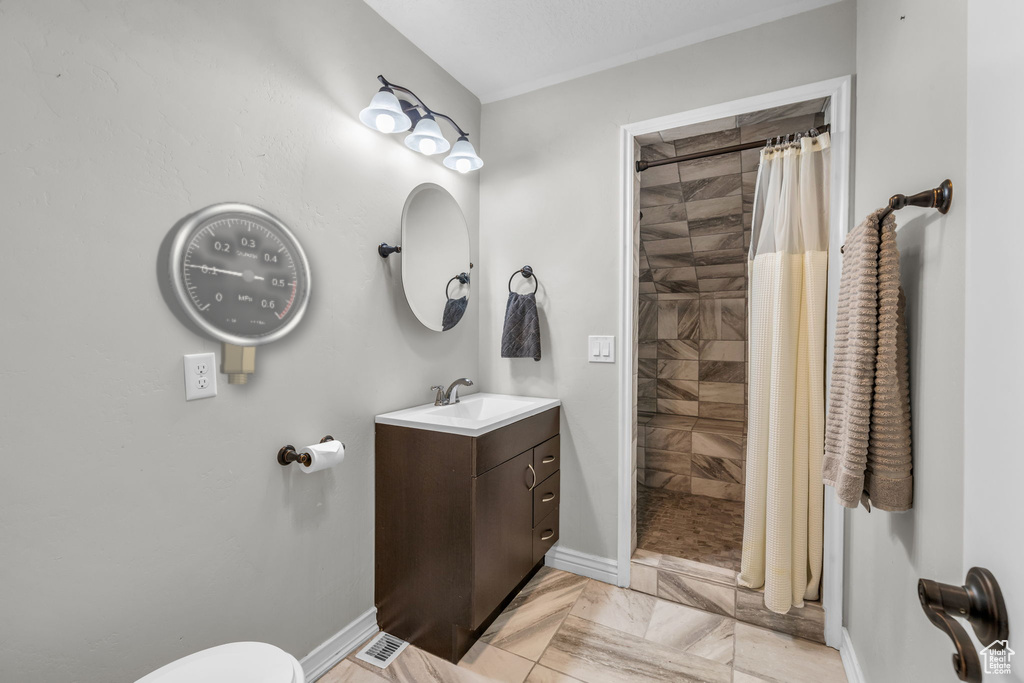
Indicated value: 0.1 MPa
